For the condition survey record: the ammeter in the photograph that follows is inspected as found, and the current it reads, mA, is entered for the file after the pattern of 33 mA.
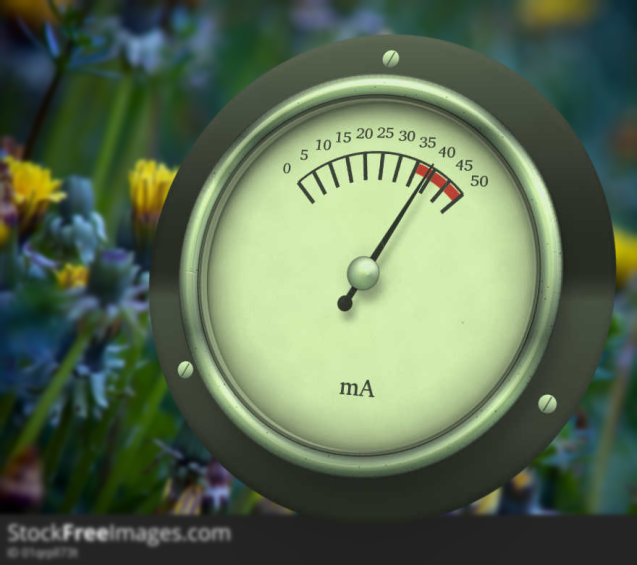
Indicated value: 40 mA
